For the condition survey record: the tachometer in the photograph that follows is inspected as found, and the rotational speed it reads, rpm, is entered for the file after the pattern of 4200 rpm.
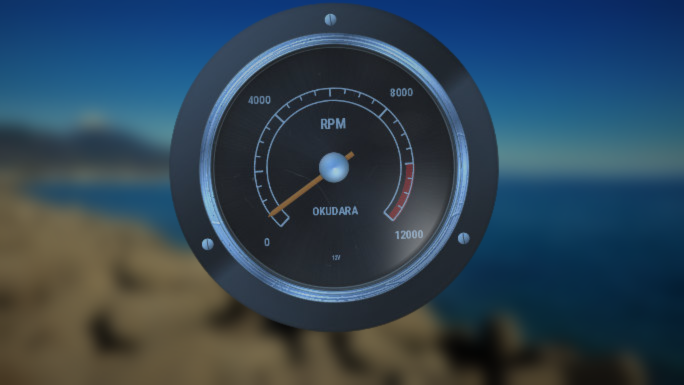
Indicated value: 500 rpm
